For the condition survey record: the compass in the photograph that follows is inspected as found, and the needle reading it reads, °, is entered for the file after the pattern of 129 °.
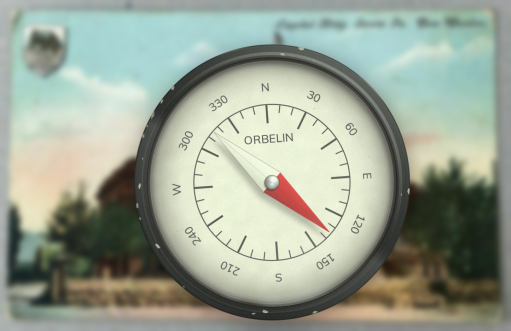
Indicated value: 135 °
